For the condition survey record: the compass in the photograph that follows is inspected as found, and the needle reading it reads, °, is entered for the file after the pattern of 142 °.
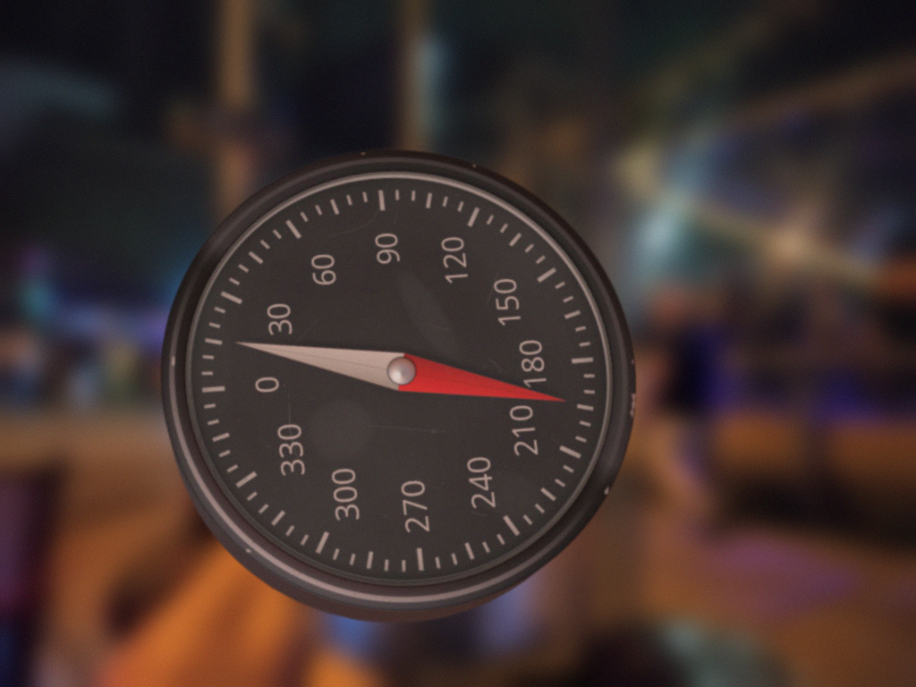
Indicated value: 195 °
